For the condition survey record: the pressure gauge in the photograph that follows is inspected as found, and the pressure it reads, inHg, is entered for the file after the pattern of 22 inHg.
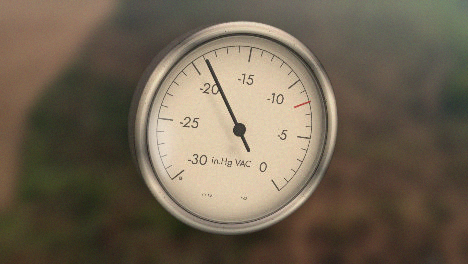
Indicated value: -19 inHg
